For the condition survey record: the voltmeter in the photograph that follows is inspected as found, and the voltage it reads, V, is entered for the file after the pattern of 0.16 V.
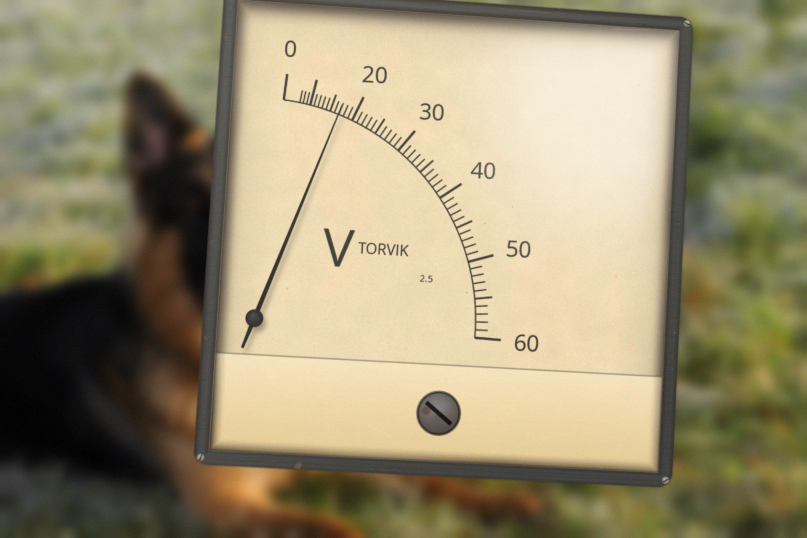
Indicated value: 17 V
